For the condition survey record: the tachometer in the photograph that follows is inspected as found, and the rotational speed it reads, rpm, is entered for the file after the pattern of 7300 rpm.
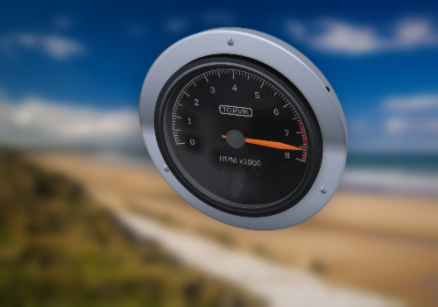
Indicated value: 7500 rpm
